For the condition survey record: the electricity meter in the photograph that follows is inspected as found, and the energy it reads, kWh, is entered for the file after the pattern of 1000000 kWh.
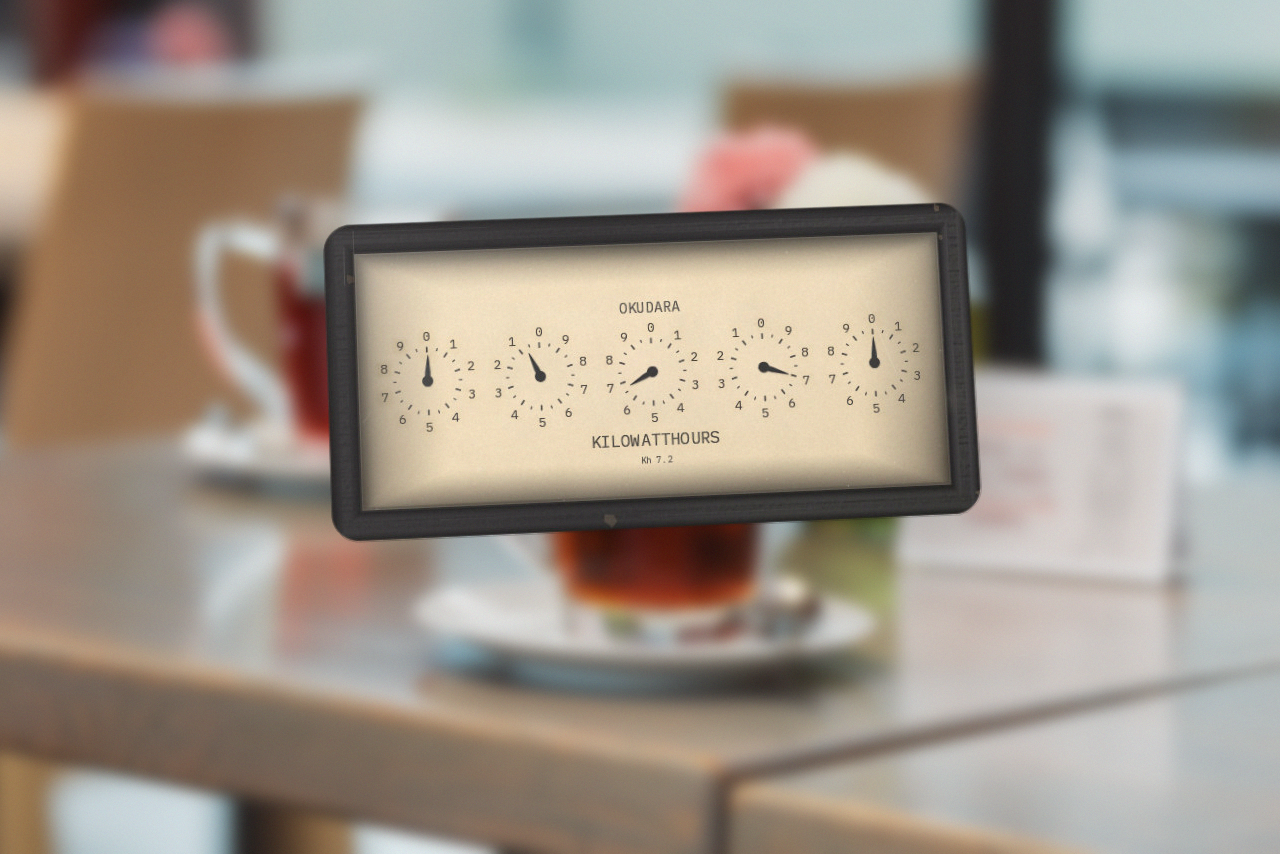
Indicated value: 670 kWh
